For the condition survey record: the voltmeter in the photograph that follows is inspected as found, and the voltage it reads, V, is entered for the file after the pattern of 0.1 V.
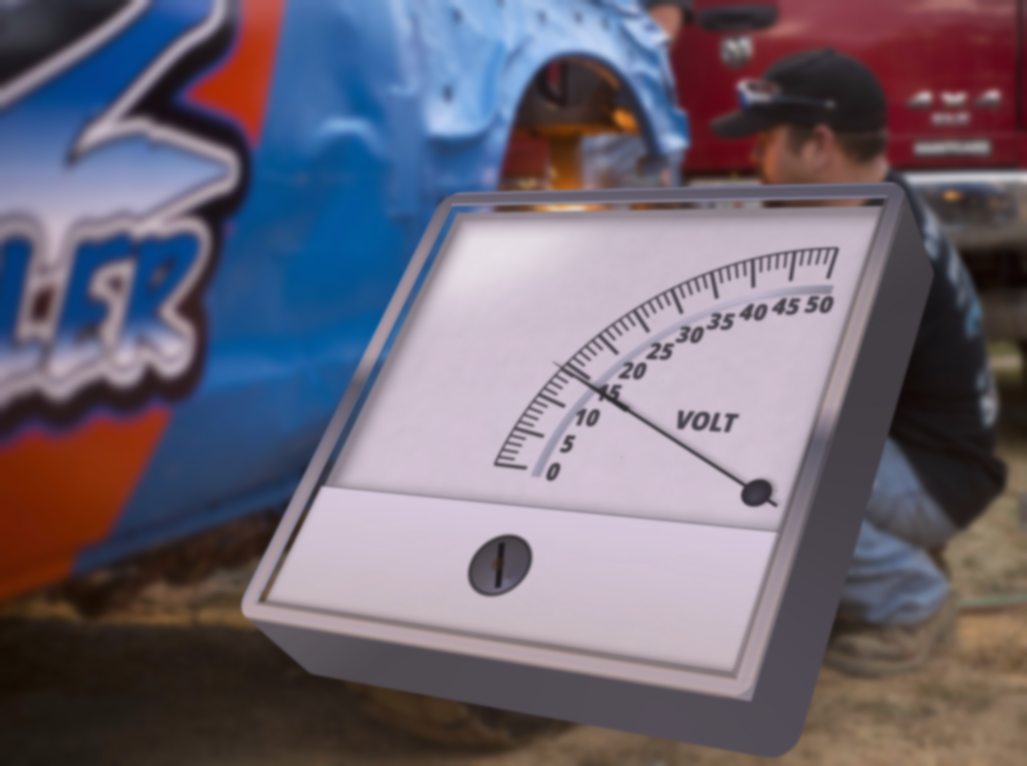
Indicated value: 14 V
